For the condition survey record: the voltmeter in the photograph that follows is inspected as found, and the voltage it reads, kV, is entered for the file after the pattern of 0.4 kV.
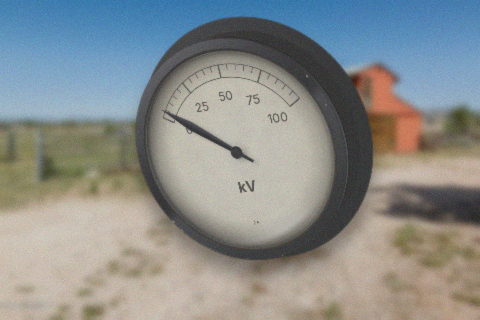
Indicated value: 5 kV
